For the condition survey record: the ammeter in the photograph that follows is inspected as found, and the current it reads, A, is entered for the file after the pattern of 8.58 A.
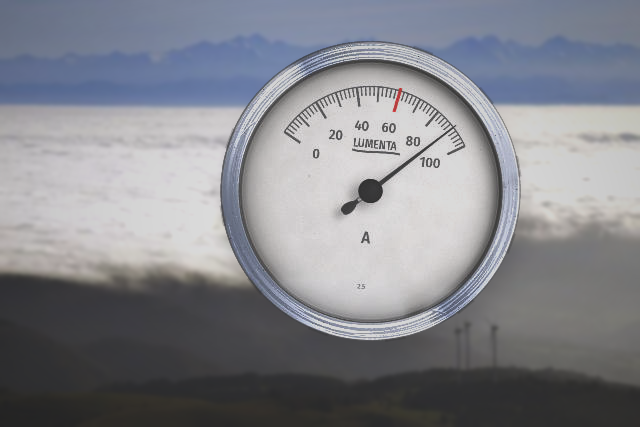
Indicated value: 90 A
